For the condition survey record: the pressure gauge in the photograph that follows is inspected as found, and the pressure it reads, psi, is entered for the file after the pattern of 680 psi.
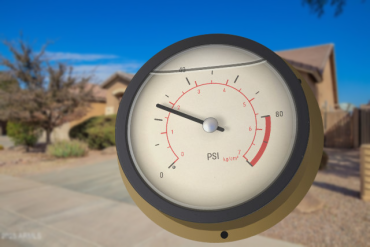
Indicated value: 25 psi
